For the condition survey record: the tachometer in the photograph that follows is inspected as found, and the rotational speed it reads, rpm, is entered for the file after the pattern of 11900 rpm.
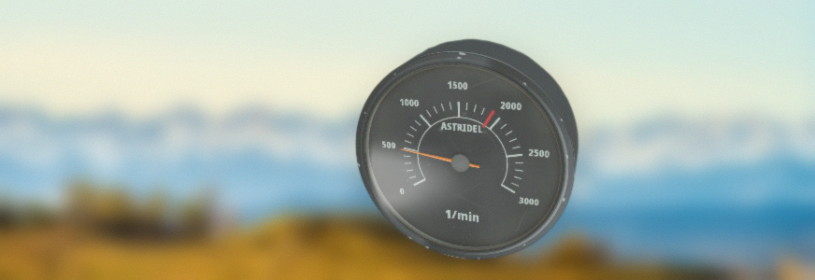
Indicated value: 500 rpm
